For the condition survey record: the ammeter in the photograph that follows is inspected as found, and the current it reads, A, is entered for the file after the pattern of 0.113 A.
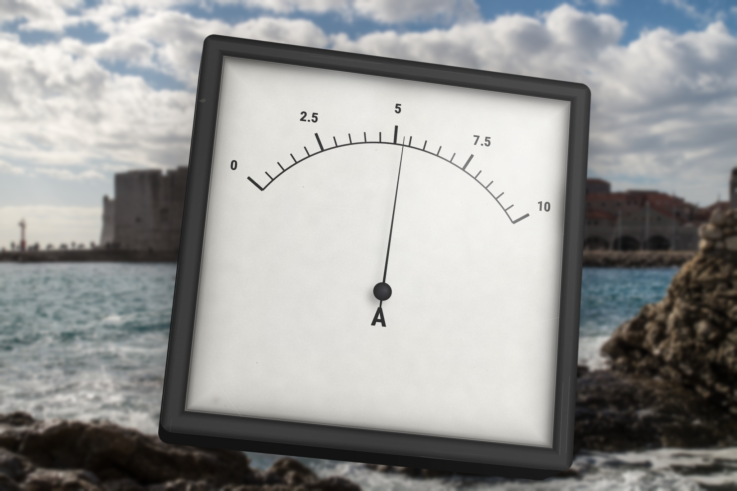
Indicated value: 5.25 A
